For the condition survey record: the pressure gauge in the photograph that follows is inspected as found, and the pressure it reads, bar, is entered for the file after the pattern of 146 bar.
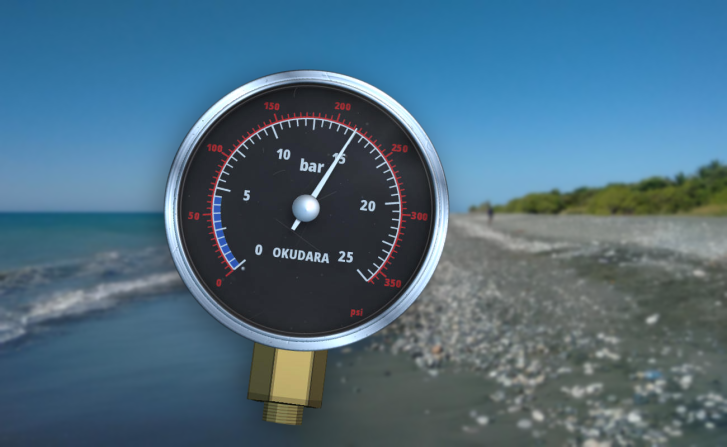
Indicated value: 15 bar
